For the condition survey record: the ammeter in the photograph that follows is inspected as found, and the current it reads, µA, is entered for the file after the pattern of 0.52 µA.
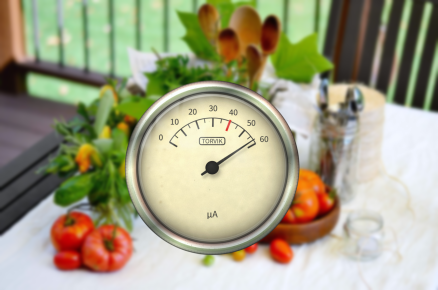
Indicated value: 57.5 µA
